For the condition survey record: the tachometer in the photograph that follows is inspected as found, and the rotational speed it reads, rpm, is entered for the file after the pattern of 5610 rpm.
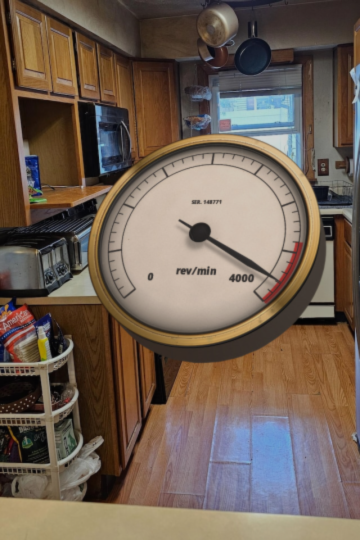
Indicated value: 3800 rpm
